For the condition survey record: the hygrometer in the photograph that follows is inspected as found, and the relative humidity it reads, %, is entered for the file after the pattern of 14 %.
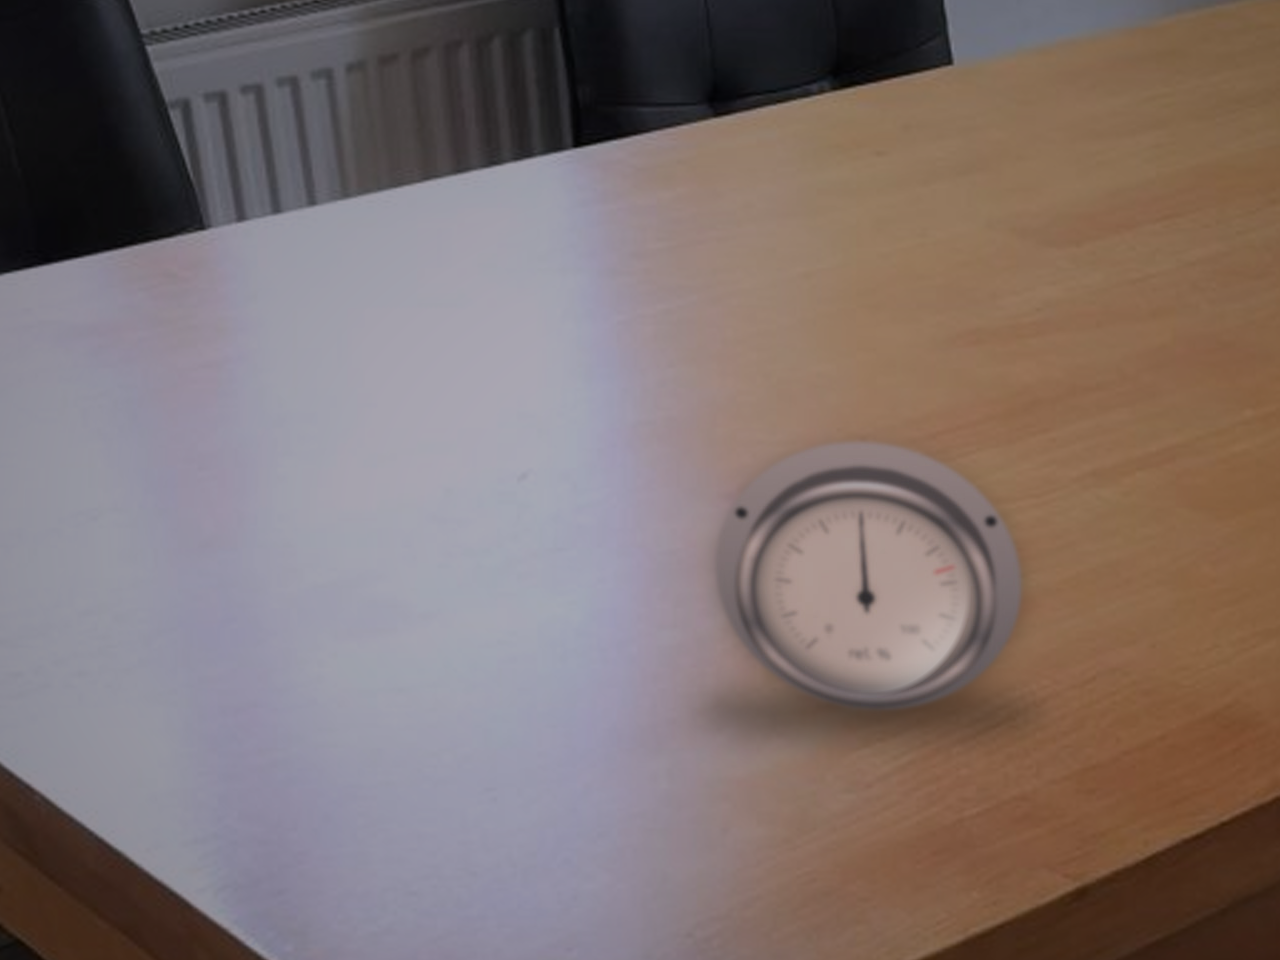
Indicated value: 50 %
